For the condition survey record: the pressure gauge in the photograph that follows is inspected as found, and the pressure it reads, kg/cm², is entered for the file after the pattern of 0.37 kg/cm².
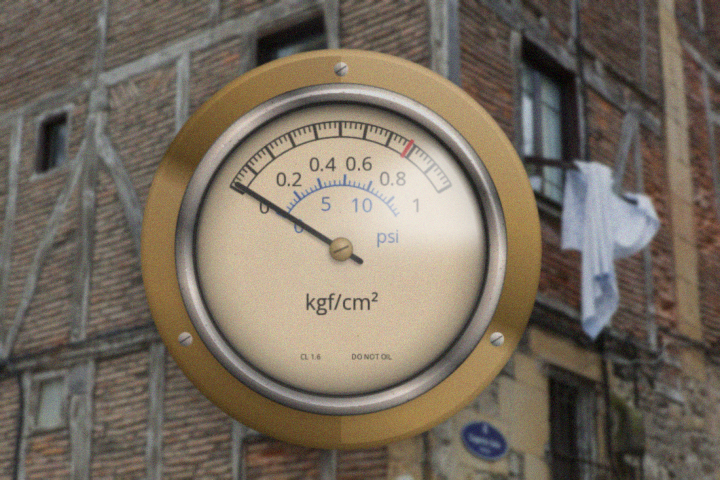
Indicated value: 0.02 kg/cm²
